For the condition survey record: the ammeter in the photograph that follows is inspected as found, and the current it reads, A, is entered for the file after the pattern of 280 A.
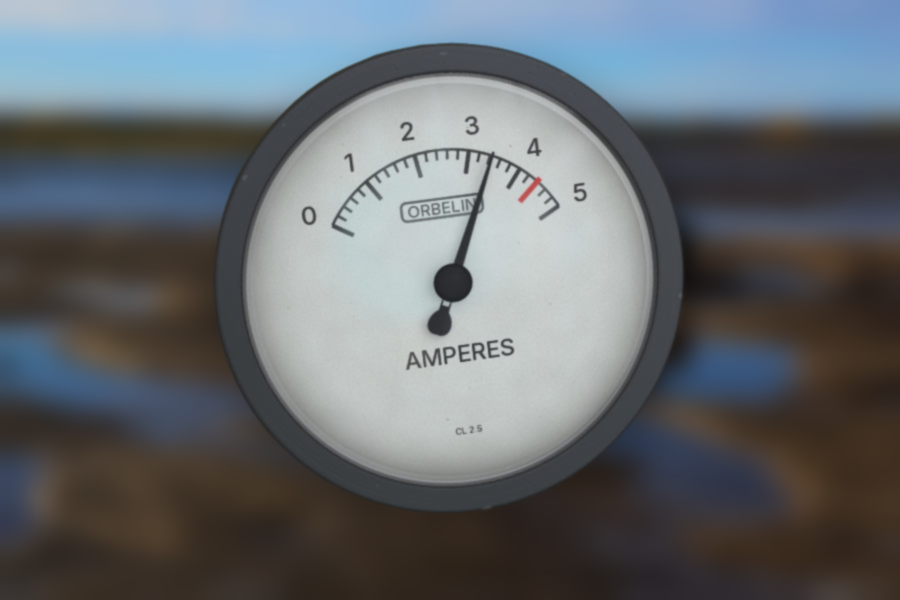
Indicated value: 3.4 A
